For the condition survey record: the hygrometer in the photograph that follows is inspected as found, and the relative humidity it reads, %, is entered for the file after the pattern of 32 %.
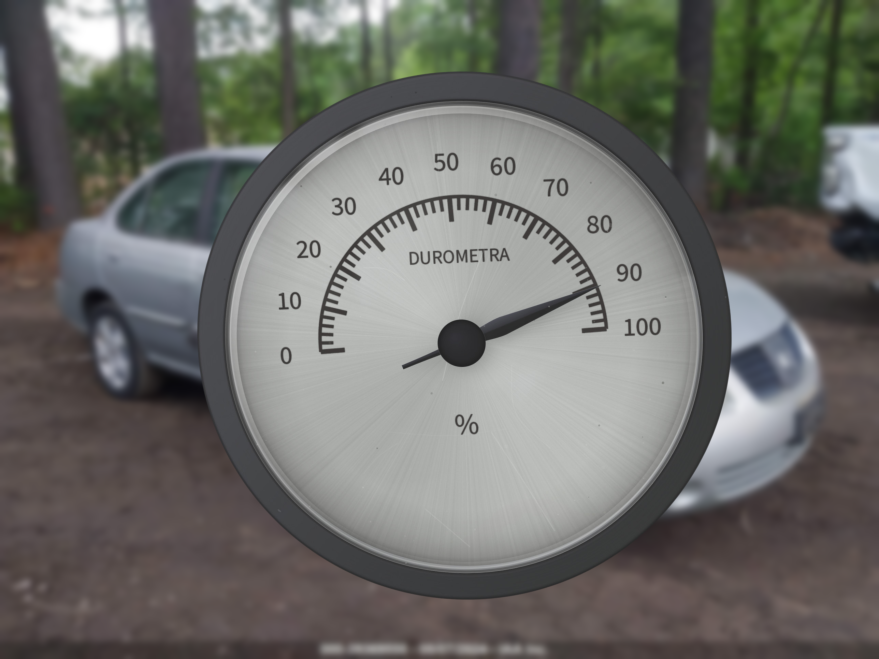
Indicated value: 90 %
